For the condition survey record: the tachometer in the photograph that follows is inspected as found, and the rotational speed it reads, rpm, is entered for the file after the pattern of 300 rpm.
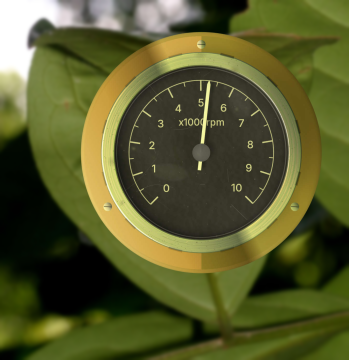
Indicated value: 5250 rpm
